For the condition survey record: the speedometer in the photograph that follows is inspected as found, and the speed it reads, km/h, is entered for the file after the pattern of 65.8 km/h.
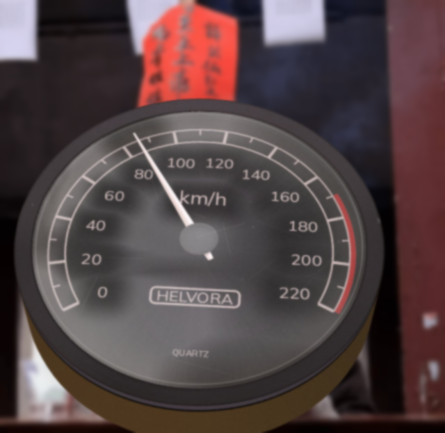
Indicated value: 85 km/h
